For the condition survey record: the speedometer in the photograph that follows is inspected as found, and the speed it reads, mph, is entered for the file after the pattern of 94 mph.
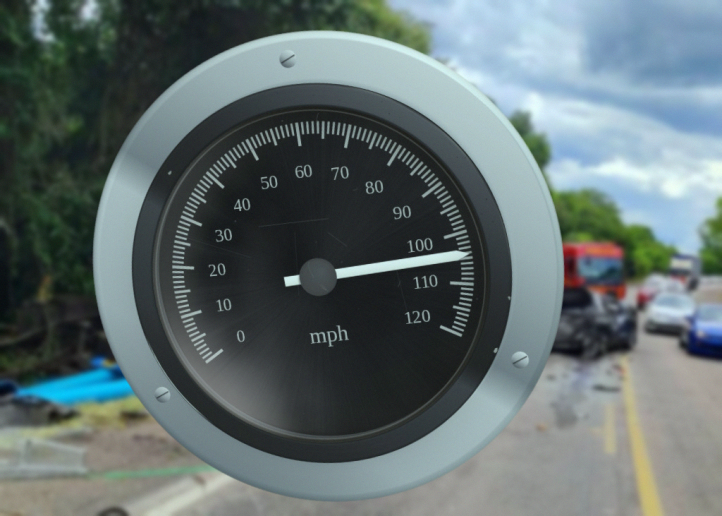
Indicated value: 104 mph
